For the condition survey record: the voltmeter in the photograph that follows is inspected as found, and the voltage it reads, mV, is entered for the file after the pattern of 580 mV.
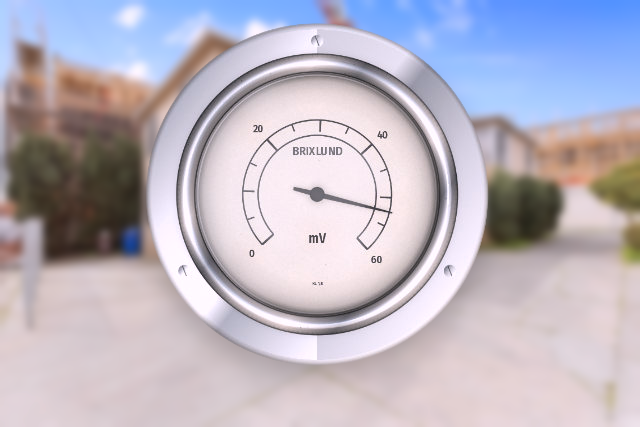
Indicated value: 52.5 mV
